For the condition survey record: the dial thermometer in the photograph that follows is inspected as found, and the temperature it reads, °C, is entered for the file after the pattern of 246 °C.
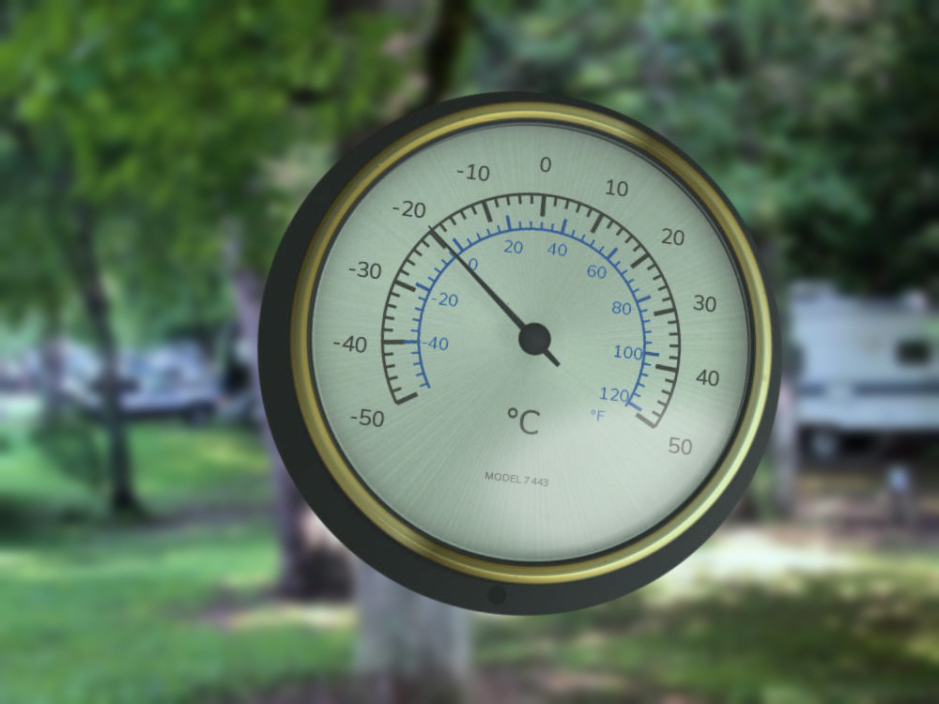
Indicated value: -20 °C
